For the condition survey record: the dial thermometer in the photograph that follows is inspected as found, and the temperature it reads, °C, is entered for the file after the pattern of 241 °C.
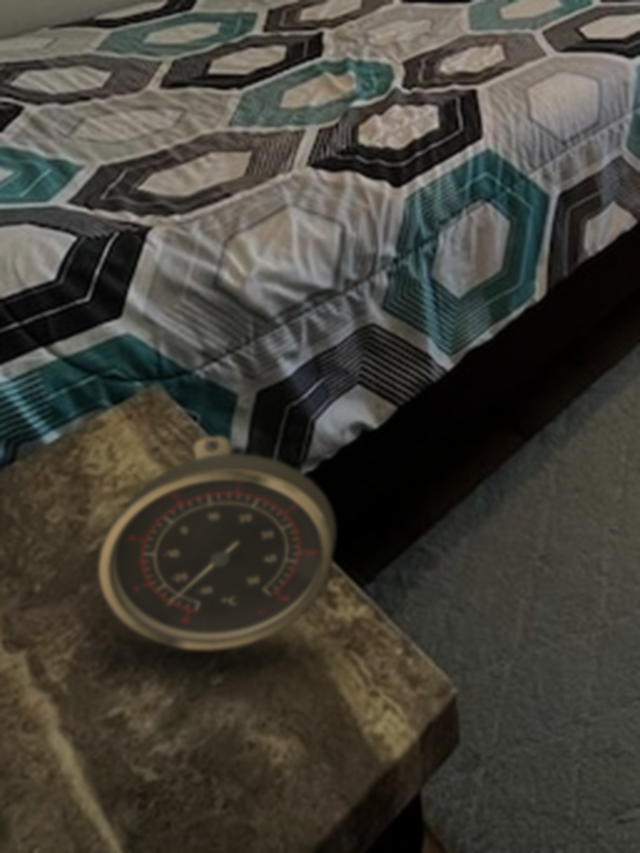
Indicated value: -24 °C
